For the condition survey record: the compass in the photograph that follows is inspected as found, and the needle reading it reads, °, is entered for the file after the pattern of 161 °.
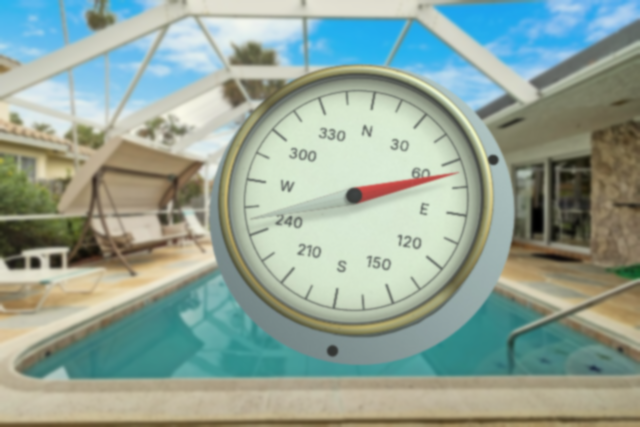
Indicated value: 67.5 °
